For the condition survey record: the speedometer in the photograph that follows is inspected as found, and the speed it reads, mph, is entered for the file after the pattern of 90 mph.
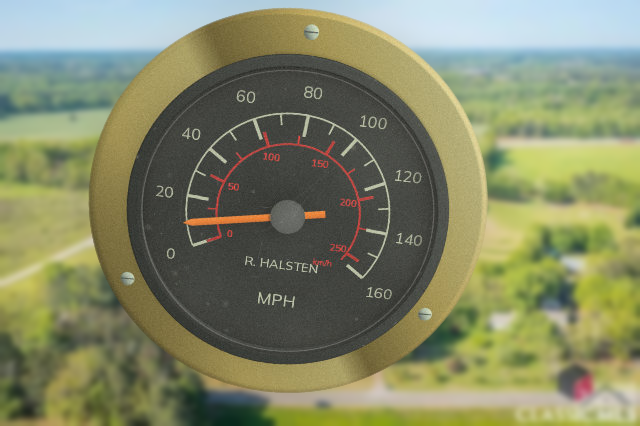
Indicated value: 10 mph
